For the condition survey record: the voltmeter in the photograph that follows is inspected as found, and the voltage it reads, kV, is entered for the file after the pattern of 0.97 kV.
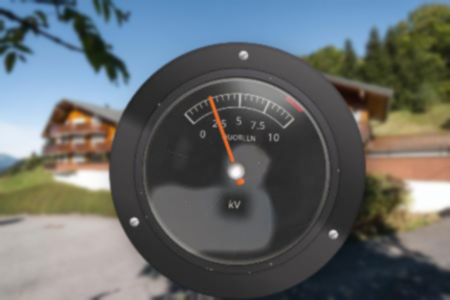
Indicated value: 2.5 kV
